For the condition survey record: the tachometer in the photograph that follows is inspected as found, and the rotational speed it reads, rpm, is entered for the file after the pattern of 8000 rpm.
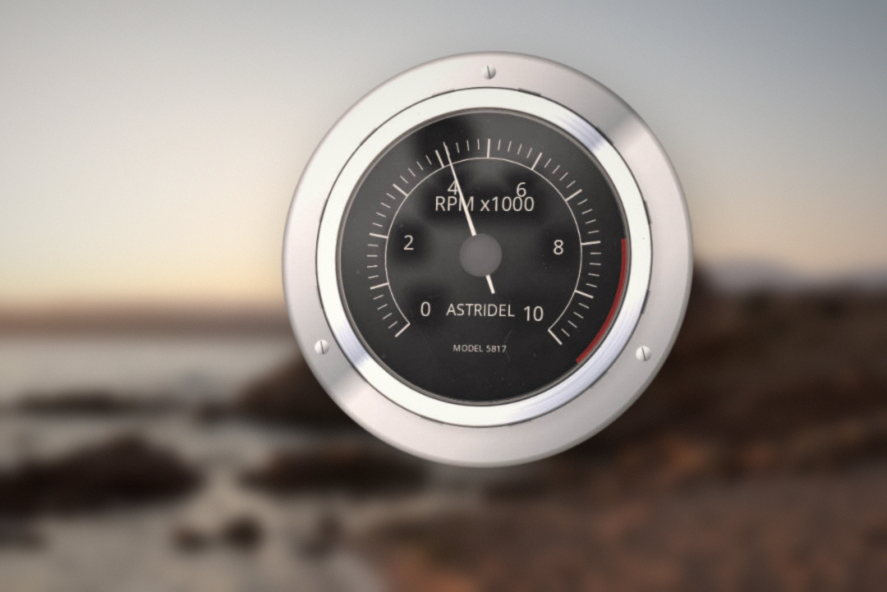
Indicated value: 4200 rpm
